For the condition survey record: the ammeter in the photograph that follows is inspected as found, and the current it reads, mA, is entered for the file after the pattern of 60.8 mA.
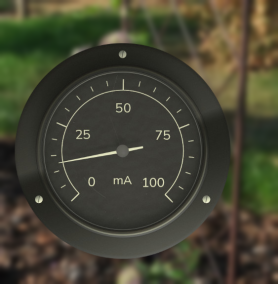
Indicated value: 12.5 mA
